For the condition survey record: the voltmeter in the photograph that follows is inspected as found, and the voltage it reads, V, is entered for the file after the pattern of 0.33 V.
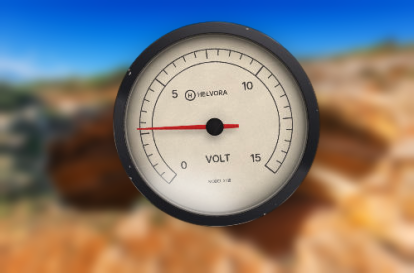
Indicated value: 2.75 V
